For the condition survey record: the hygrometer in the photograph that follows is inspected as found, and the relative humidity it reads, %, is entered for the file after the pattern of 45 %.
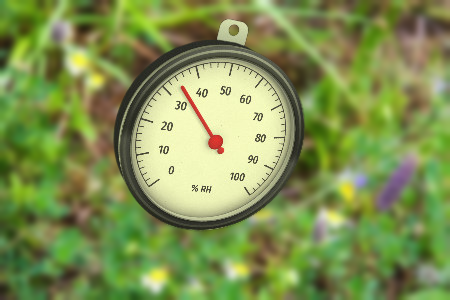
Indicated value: 34 %
